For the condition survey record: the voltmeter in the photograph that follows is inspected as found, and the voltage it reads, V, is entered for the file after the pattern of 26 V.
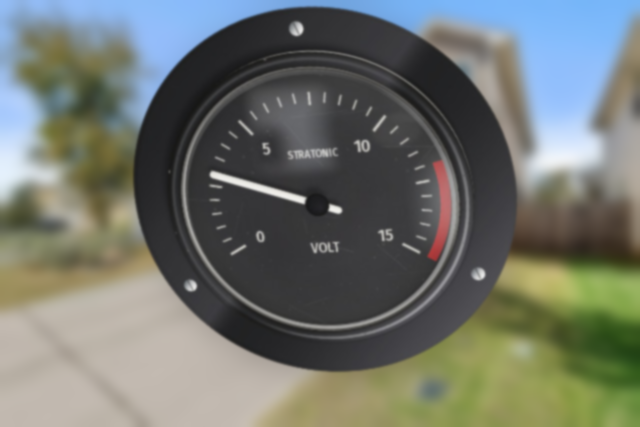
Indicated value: 3 V
